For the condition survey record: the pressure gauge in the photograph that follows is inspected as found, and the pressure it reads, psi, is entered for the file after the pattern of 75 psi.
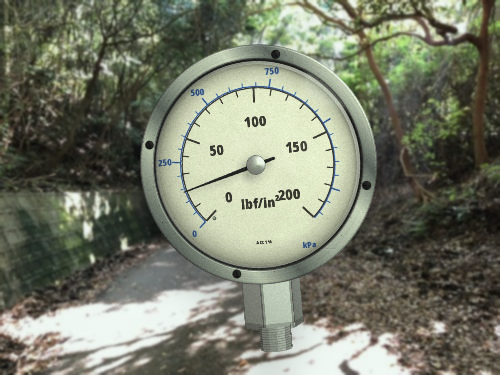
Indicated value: 20 psi
